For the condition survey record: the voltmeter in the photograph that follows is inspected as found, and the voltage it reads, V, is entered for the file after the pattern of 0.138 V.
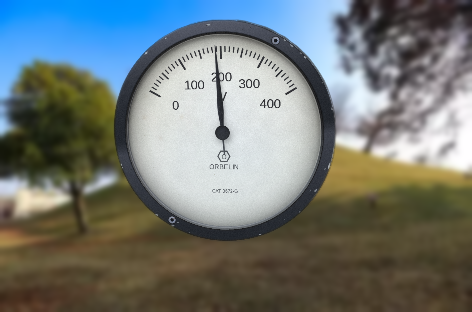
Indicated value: 190 V
